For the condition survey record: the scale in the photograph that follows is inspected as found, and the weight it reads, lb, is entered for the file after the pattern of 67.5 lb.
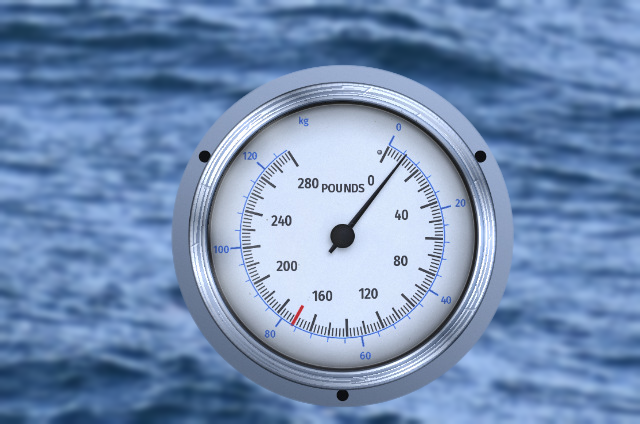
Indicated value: 10 lb
